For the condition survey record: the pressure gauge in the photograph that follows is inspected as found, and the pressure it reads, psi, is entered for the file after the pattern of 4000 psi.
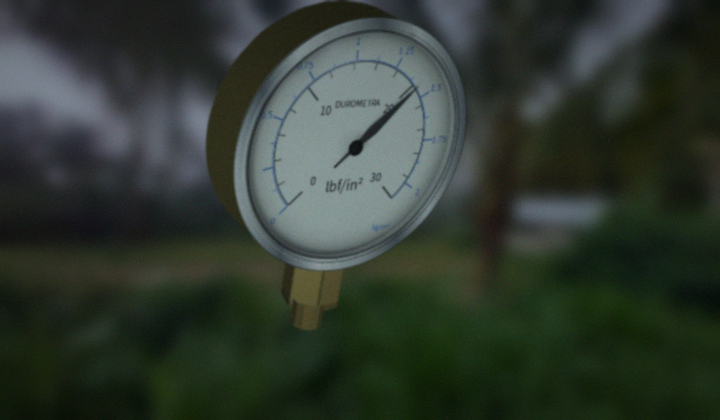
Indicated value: 20 psi
